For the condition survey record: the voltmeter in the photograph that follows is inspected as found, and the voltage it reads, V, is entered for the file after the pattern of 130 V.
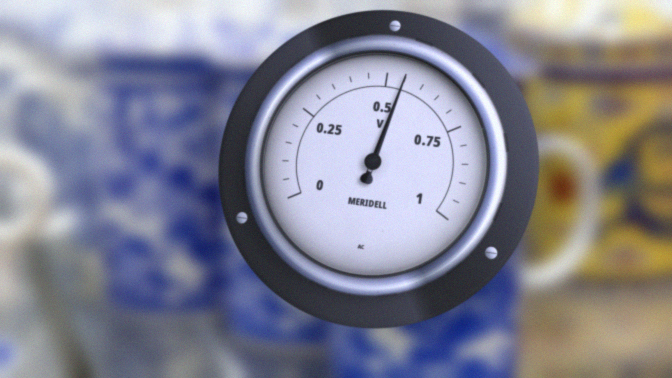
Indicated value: 0.55 V
